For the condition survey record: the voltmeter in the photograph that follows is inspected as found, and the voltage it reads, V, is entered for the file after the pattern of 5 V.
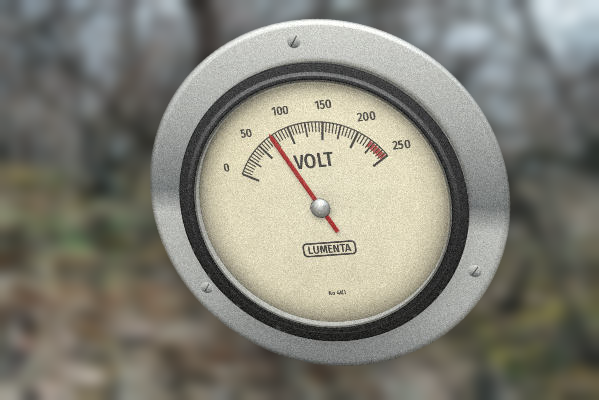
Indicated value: 75 V
